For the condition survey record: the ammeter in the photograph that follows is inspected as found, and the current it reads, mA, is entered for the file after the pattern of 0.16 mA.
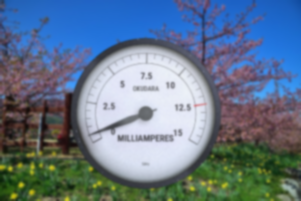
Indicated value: 0.5 mA
